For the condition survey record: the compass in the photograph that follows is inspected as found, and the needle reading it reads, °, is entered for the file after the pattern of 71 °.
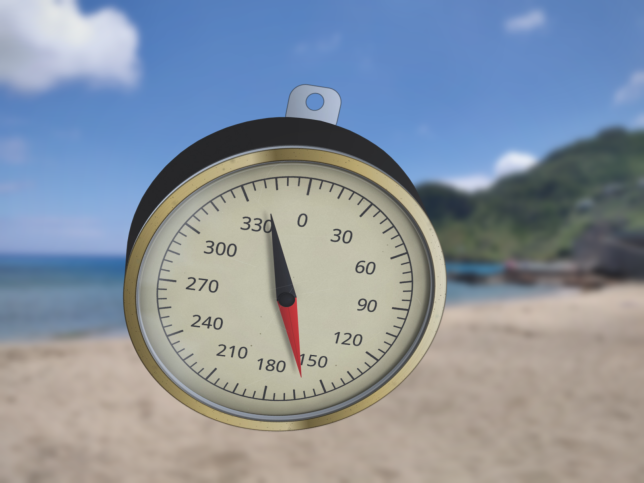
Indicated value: 160 °
